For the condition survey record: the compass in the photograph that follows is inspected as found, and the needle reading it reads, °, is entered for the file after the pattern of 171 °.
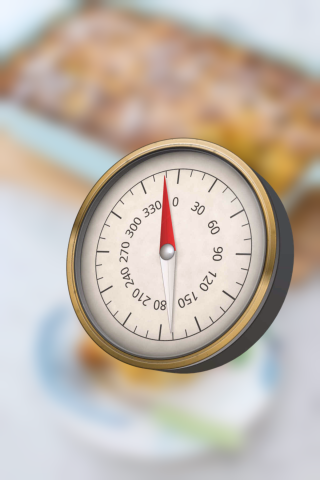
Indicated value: 350 °
